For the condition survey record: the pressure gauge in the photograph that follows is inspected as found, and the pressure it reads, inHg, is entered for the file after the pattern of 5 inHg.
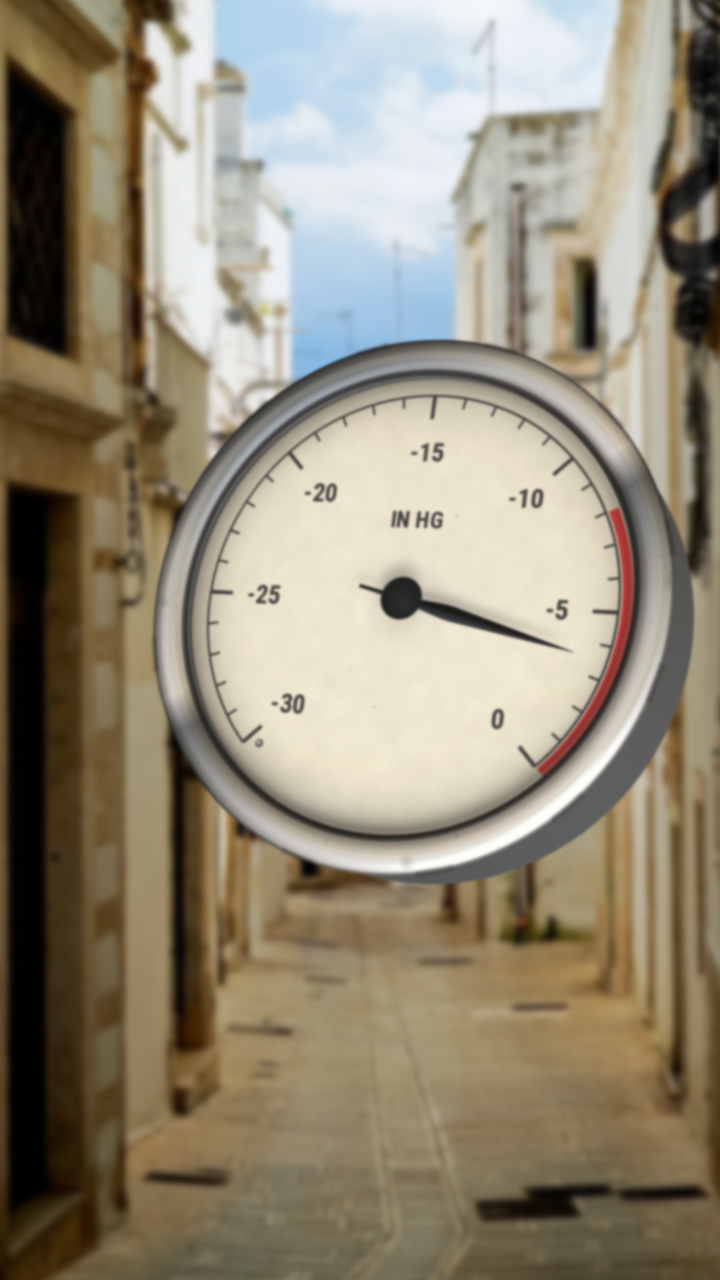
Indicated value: -3.5 inHg
